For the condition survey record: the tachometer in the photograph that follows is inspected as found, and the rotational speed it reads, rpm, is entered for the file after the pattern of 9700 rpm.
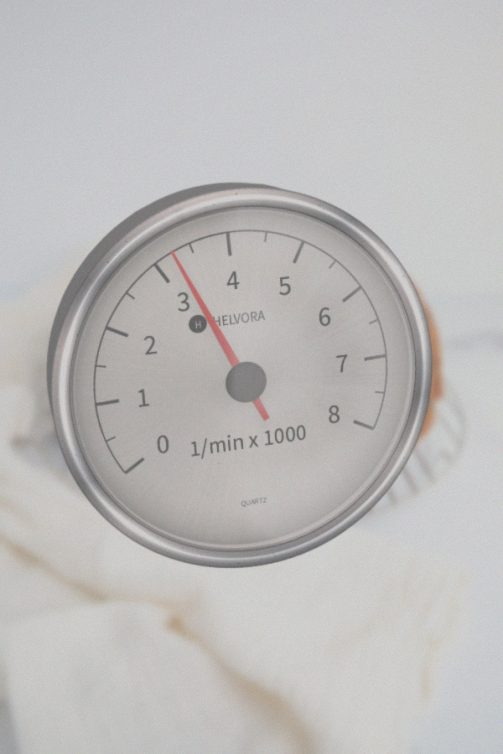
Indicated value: 3250 rpm
